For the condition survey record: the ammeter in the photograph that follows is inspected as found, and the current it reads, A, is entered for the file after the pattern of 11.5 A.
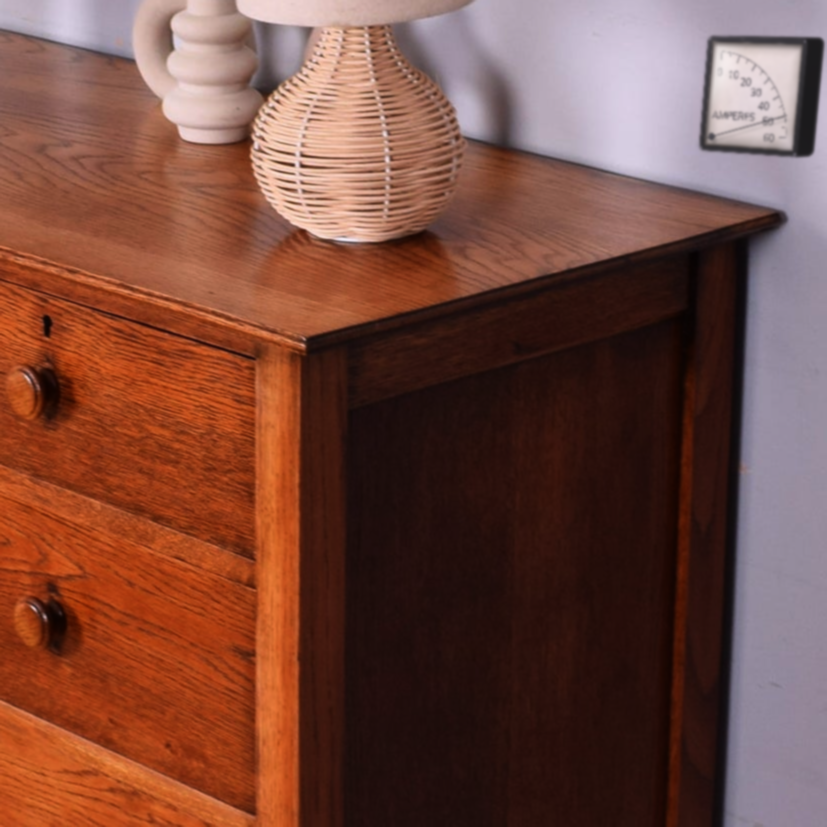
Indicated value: 50 A
